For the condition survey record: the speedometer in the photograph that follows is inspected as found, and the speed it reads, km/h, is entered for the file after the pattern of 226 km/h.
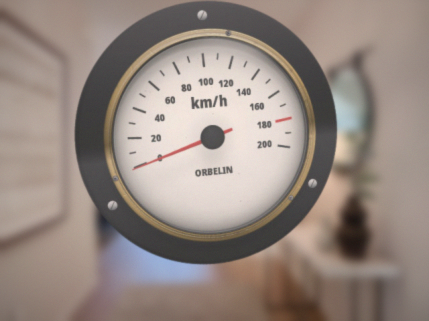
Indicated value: 0 km/h
